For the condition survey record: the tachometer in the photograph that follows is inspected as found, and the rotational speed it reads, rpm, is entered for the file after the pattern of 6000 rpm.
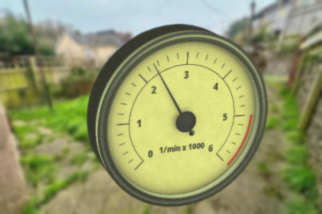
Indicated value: 2300 rpm
